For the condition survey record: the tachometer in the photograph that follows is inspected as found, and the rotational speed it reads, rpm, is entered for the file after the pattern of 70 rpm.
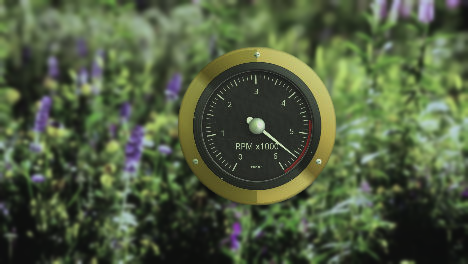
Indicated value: 5600 rpm
